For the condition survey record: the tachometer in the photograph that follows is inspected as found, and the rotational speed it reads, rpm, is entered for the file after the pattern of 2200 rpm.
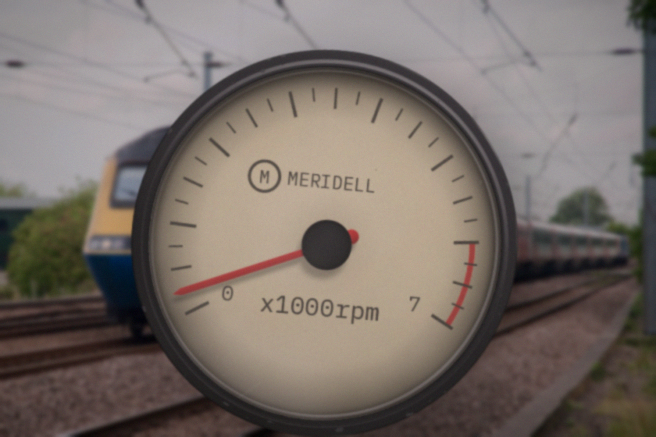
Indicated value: 250 rpm
